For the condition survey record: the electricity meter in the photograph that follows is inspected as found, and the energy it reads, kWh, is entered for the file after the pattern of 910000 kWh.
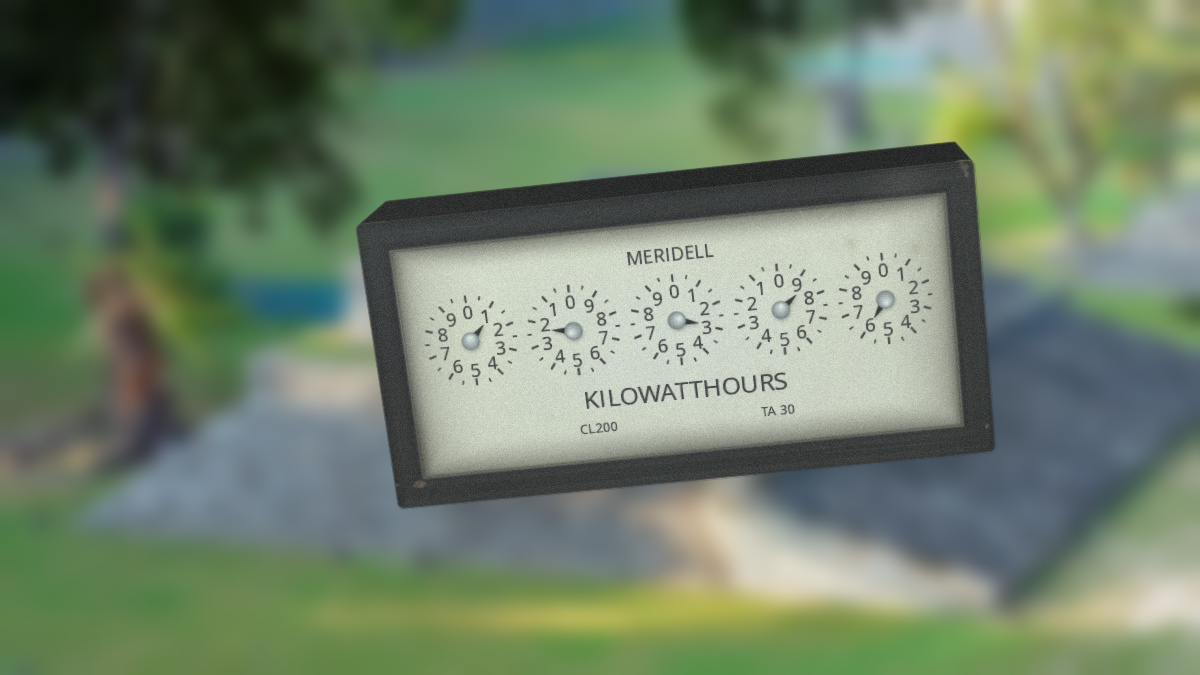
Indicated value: 12286 kWh
